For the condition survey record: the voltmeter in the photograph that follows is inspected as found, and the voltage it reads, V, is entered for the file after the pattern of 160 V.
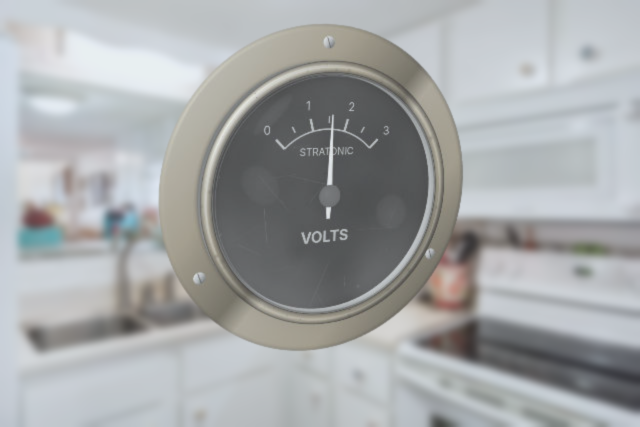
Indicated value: 1.5 V
